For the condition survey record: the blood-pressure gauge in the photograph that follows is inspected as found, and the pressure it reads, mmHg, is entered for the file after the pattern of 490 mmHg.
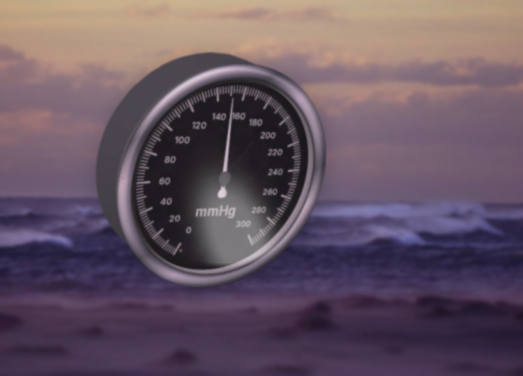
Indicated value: 150 mmHg
